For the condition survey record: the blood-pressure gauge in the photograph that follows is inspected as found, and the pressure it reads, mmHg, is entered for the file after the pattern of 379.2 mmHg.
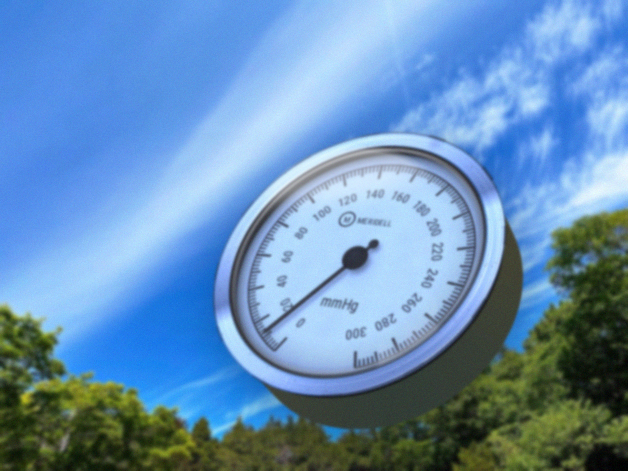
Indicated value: 10 mmHg
